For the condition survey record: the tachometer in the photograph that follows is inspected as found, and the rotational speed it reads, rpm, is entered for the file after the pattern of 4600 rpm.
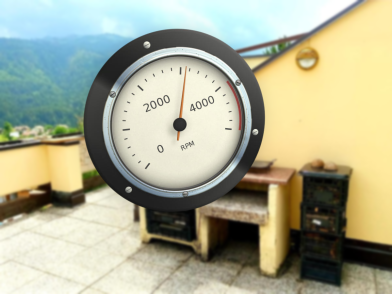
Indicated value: 3100 rpm
